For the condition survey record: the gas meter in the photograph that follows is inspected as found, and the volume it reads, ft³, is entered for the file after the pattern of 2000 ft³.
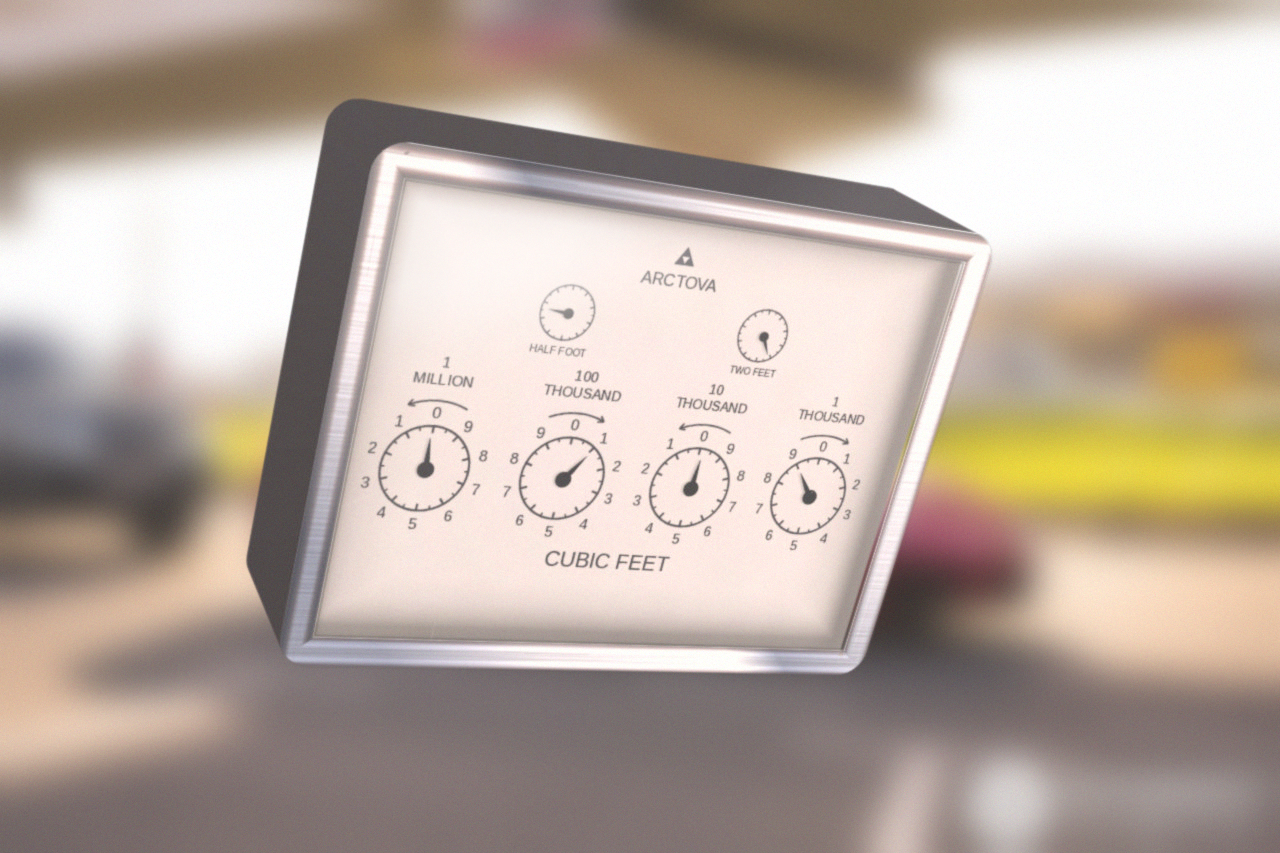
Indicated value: 9900 ft³
